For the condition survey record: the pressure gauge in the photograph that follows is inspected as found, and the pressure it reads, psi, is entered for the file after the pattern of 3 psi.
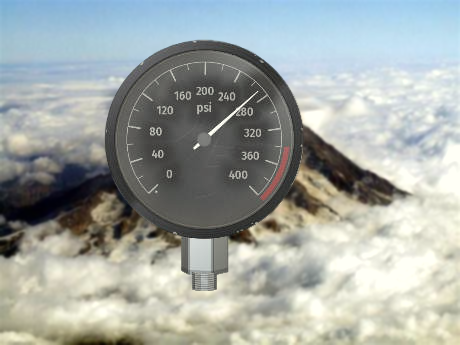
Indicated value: 270 psi
